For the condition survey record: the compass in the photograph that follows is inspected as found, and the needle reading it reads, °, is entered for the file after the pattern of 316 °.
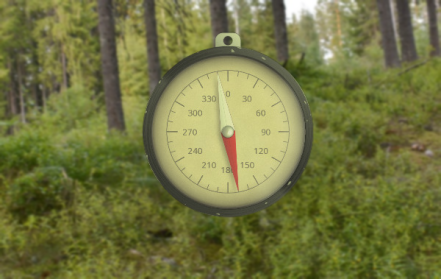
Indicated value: 170 °
